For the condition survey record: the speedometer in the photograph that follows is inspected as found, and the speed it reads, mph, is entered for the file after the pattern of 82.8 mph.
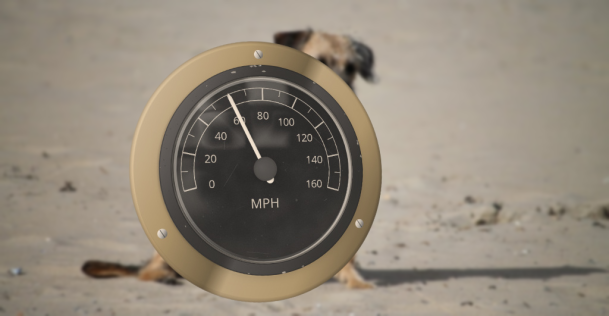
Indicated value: 60 mph
